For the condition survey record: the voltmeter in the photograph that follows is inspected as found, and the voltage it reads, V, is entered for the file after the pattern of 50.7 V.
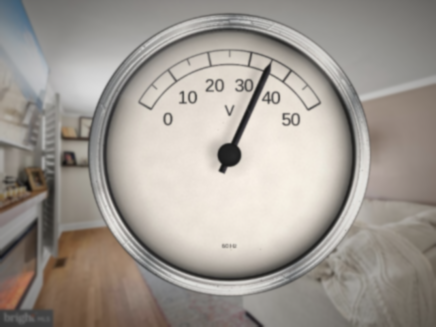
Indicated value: 35 V
